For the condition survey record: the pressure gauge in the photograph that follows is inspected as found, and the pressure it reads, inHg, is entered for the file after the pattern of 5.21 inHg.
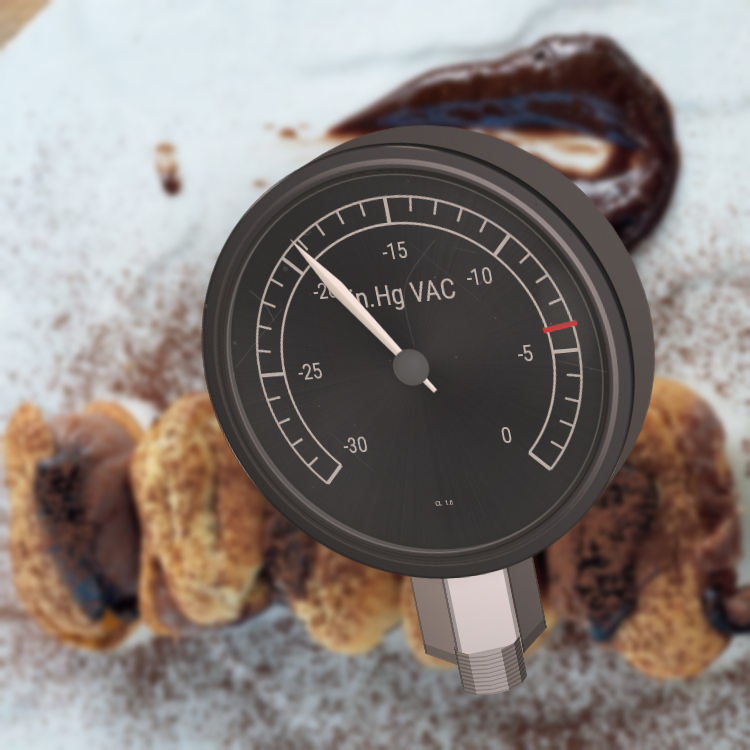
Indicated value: -19 inHg
